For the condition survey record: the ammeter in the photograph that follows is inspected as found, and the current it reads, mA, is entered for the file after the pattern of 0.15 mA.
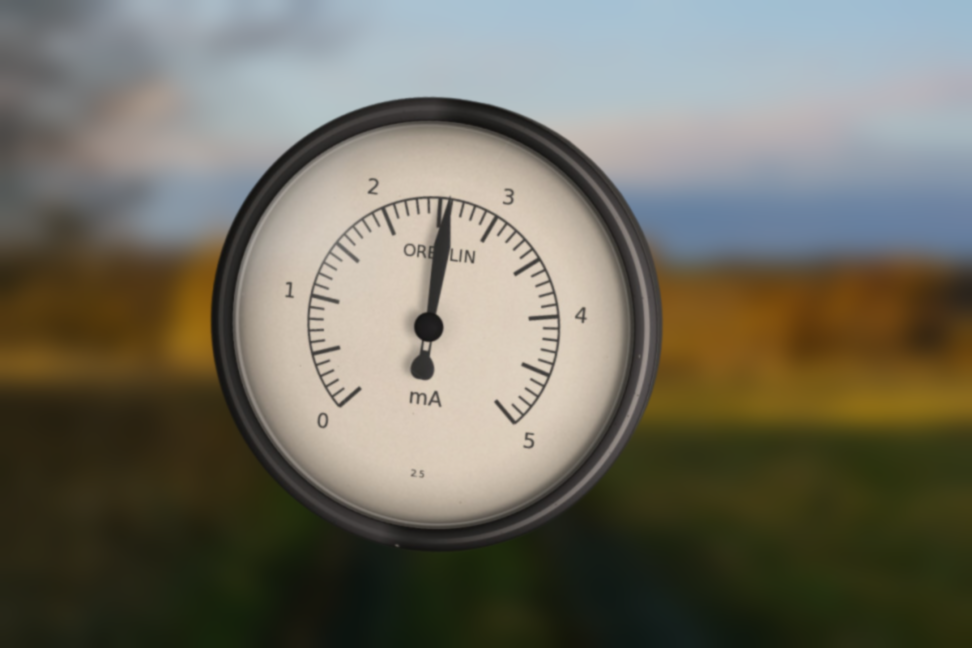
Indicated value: 2.6 mA
